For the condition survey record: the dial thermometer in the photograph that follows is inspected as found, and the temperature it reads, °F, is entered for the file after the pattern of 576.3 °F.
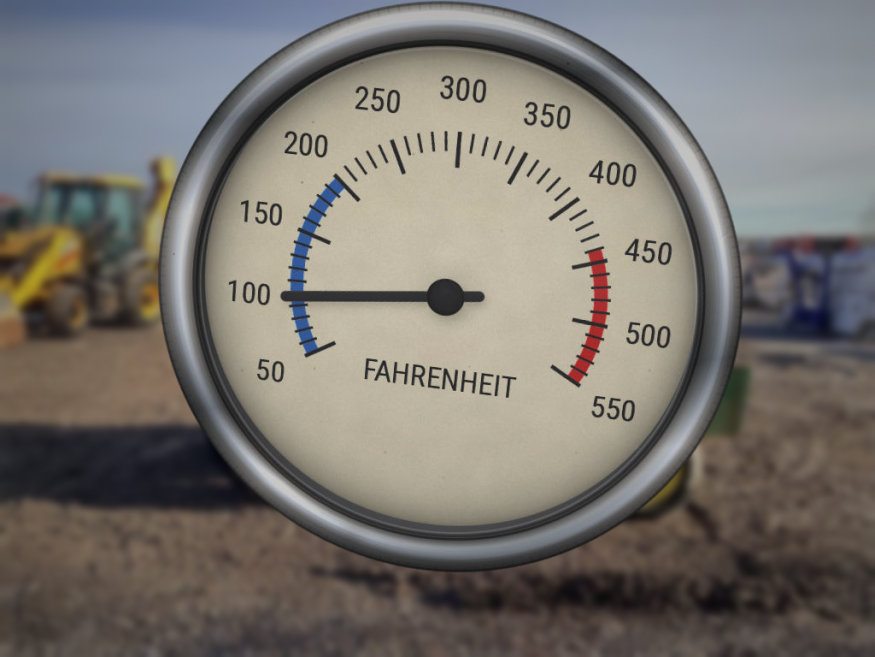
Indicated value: 100 °F
